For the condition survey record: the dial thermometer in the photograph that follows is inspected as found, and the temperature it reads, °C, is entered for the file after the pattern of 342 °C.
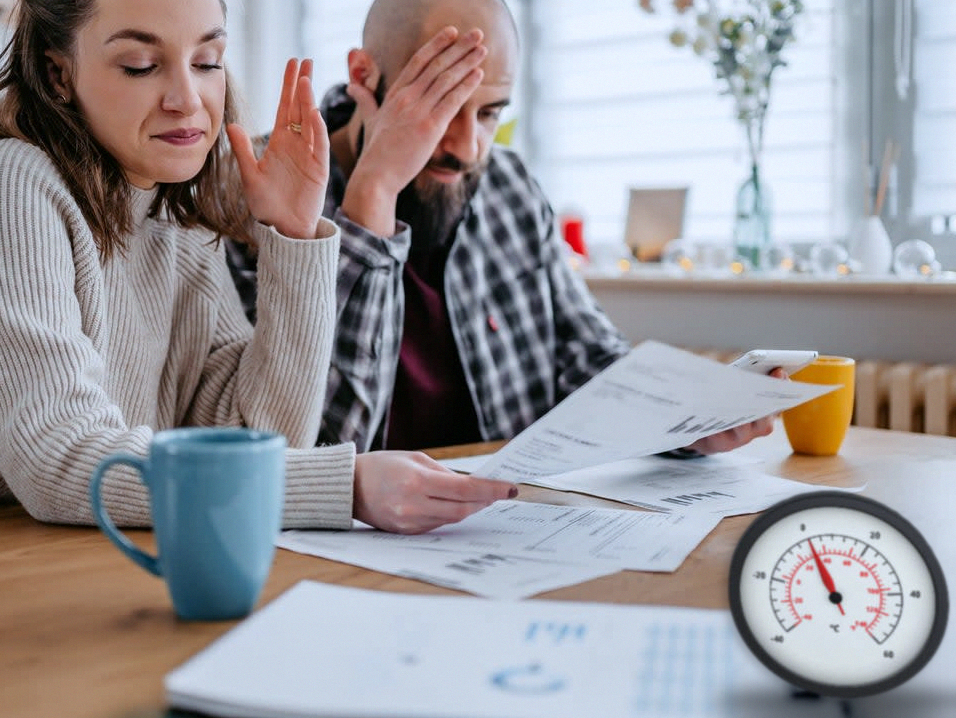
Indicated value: 0 °C
